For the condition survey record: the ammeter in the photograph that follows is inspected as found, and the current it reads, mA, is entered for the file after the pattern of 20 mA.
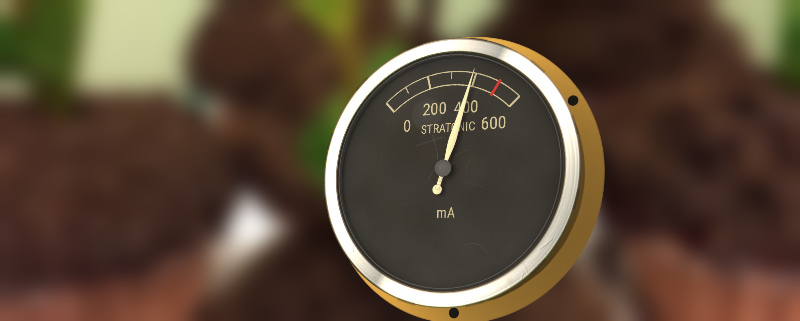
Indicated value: 400 mA
